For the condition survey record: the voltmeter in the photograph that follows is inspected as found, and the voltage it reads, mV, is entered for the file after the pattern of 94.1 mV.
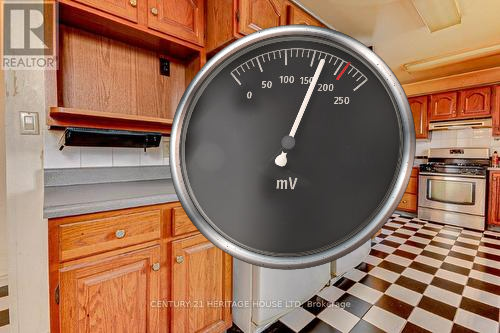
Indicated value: 170 mV
